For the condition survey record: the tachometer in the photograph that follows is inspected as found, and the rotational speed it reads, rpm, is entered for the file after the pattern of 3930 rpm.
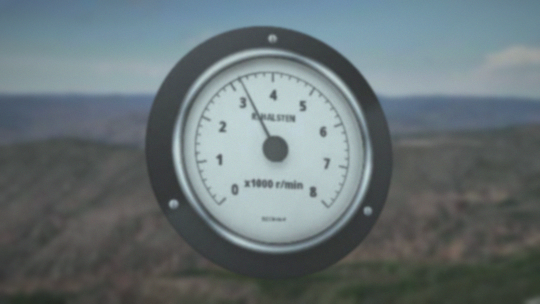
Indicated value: 3200 rpm
